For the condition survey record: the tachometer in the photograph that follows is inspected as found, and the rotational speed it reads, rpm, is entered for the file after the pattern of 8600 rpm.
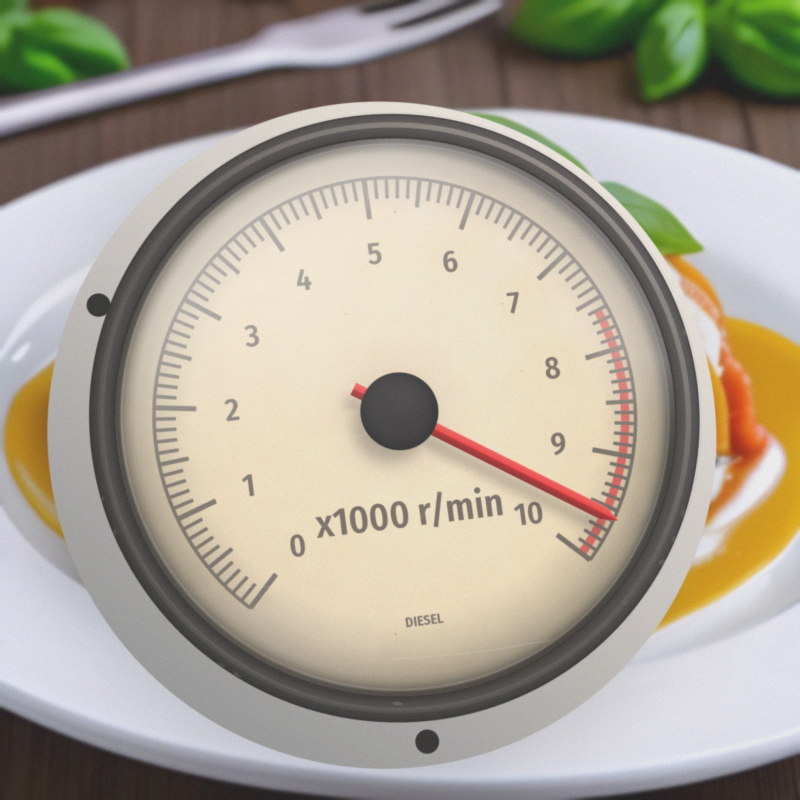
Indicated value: 9600 rpm
